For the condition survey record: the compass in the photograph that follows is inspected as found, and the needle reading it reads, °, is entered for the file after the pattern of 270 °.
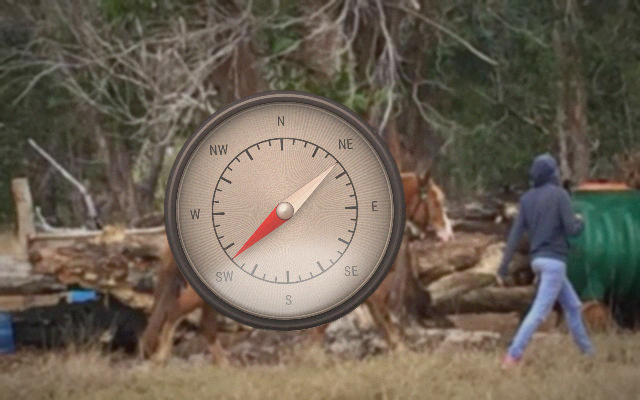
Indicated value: 230 °
